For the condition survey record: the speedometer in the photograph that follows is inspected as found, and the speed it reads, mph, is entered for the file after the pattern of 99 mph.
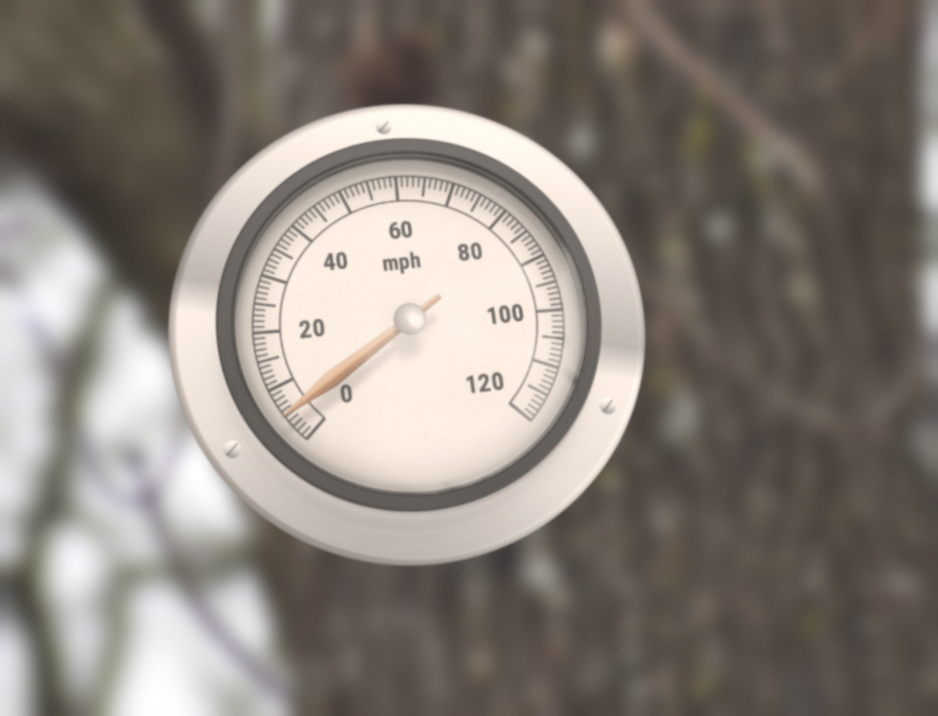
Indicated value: 5 mph
